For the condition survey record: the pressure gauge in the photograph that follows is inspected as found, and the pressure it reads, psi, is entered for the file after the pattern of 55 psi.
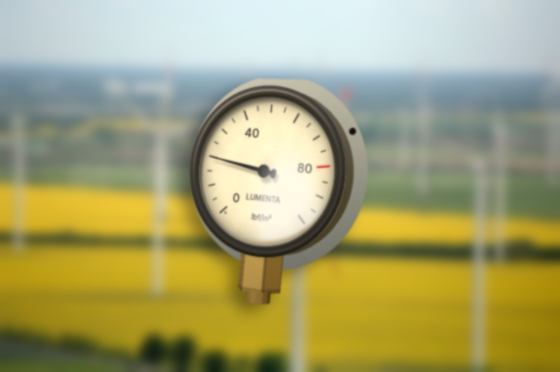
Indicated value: 20 psi
